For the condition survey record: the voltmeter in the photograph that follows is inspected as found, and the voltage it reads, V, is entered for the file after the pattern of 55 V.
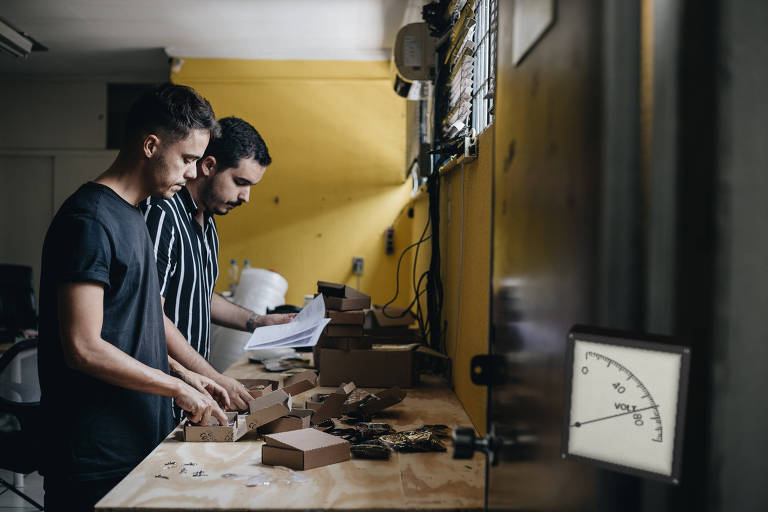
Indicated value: 70 V
